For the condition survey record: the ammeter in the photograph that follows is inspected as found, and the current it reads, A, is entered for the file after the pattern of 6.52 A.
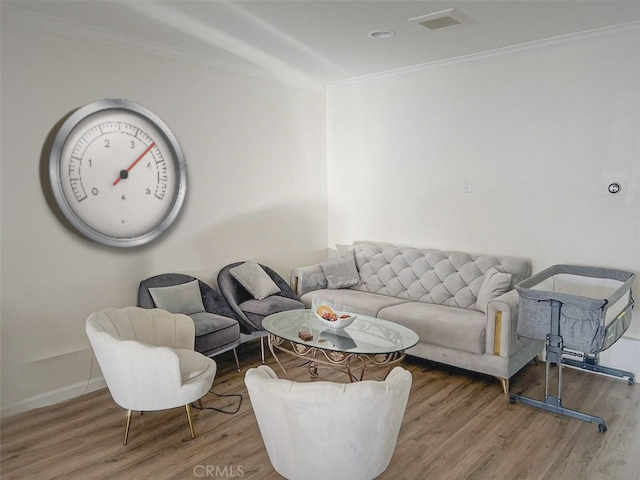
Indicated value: 3.5 A
